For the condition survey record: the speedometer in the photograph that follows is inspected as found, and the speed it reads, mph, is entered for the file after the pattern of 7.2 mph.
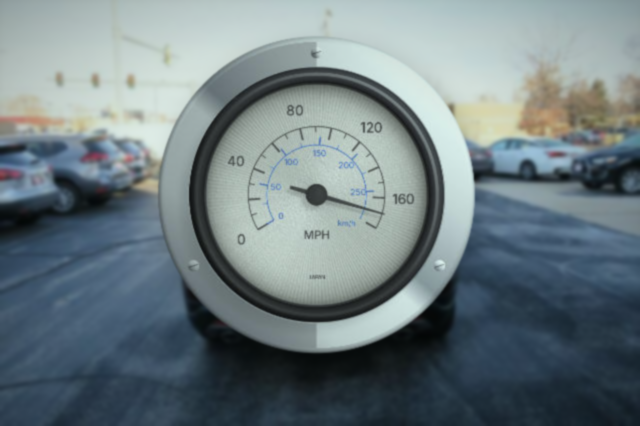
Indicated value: 170 mph
